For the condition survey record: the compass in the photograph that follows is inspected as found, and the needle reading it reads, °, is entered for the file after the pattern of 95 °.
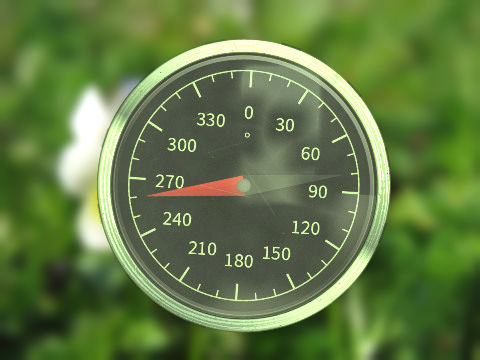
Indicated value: 260 °
